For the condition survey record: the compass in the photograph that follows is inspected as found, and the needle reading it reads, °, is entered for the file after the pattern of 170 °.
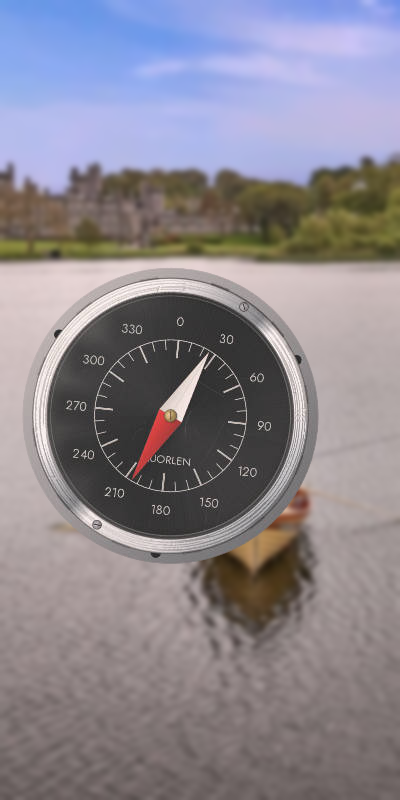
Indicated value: 205 °
